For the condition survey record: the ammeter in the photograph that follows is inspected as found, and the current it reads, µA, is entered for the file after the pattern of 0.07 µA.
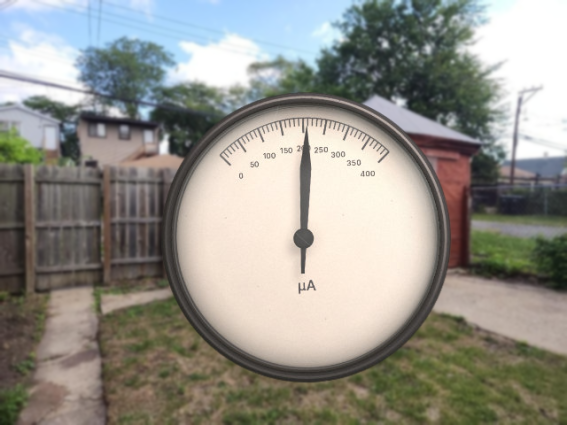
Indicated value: 210 µA
